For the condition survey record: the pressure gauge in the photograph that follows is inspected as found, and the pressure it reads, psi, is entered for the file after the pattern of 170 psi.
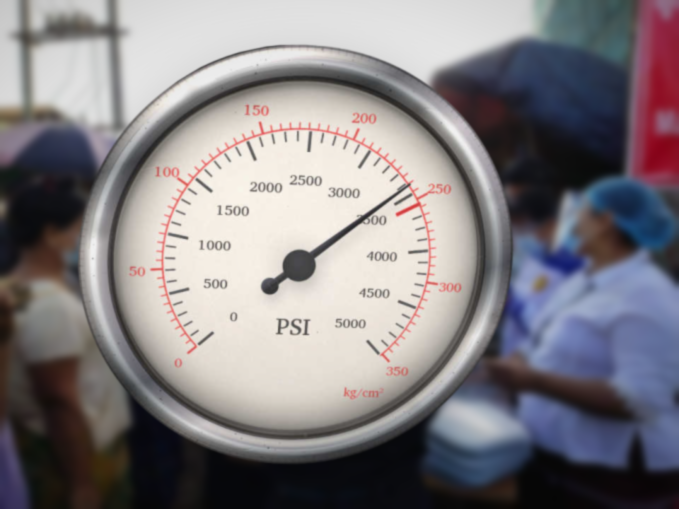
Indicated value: 3400 psi
